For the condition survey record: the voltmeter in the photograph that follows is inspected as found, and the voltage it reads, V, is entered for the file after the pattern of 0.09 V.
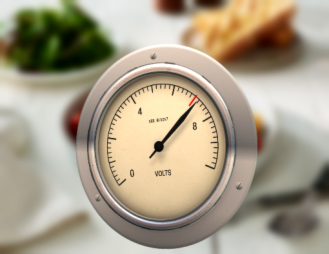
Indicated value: 7.2 V
